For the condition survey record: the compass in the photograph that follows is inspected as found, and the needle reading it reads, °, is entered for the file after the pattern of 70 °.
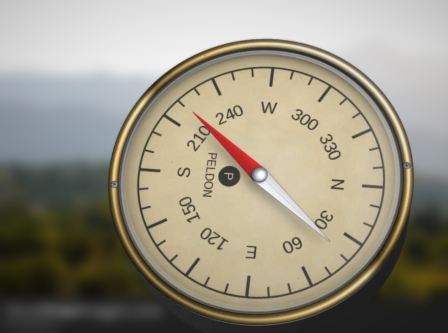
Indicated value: 220 °
